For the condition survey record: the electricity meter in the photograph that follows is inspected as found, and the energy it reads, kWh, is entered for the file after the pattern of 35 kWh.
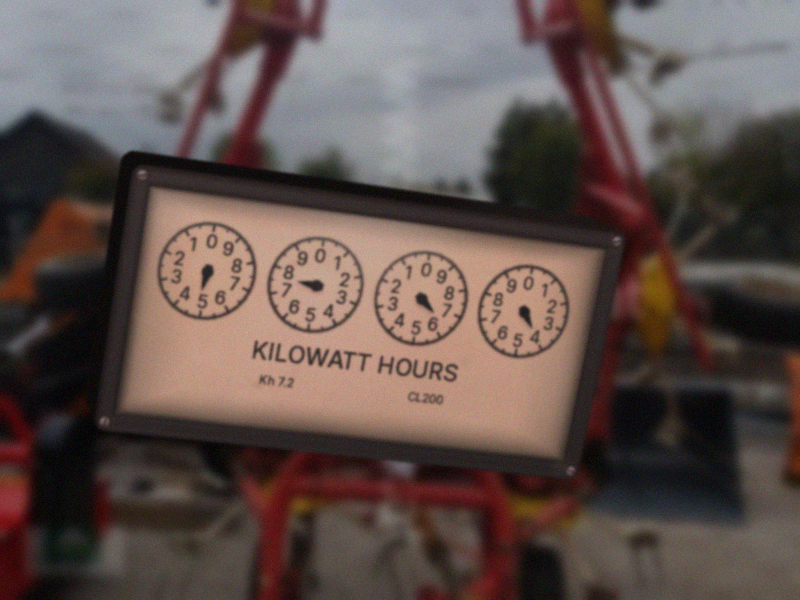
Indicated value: 4764 kWh
